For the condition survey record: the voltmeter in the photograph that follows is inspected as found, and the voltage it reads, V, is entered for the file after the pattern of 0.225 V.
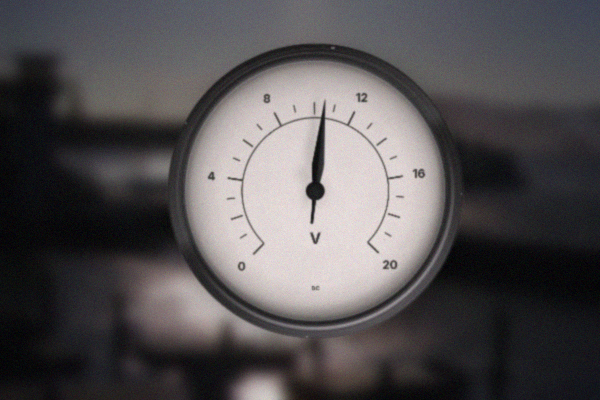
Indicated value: 10.5 V
